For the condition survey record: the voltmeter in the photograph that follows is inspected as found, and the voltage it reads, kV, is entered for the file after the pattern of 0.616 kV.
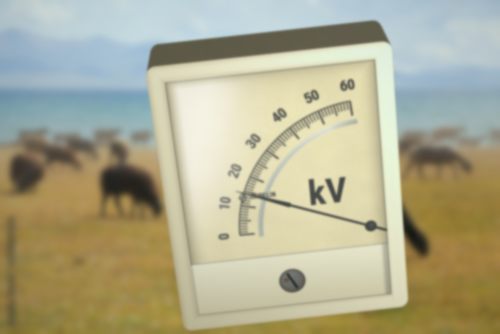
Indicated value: 15 kV
